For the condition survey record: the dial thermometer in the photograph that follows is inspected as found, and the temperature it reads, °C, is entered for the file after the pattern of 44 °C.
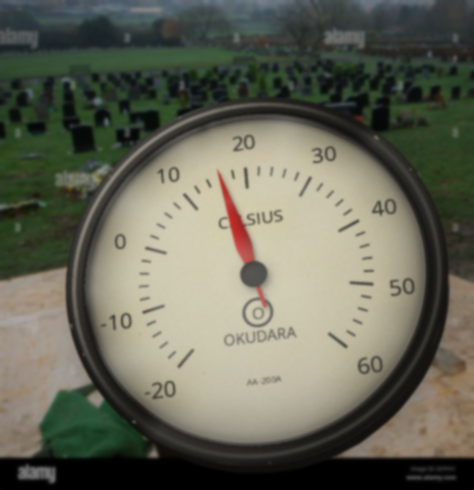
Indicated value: 16 °C
